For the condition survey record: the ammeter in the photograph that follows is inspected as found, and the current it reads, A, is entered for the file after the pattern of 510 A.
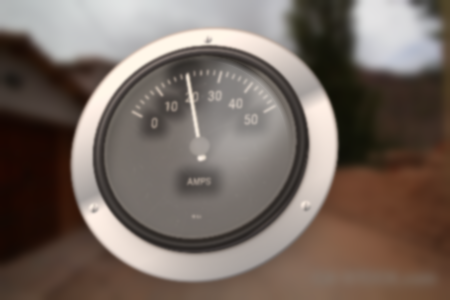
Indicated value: 20 A
